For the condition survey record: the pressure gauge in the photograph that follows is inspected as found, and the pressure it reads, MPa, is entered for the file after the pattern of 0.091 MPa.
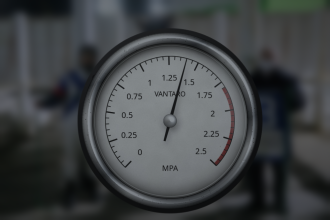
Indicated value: 1.4 MPa
